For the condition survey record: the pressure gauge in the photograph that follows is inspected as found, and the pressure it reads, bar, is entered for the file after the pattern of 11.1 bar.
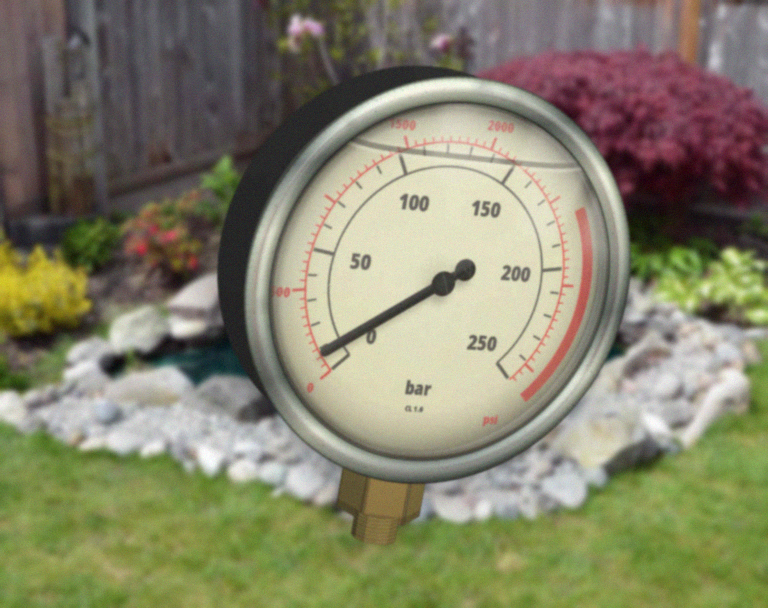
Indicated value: 10 bar
